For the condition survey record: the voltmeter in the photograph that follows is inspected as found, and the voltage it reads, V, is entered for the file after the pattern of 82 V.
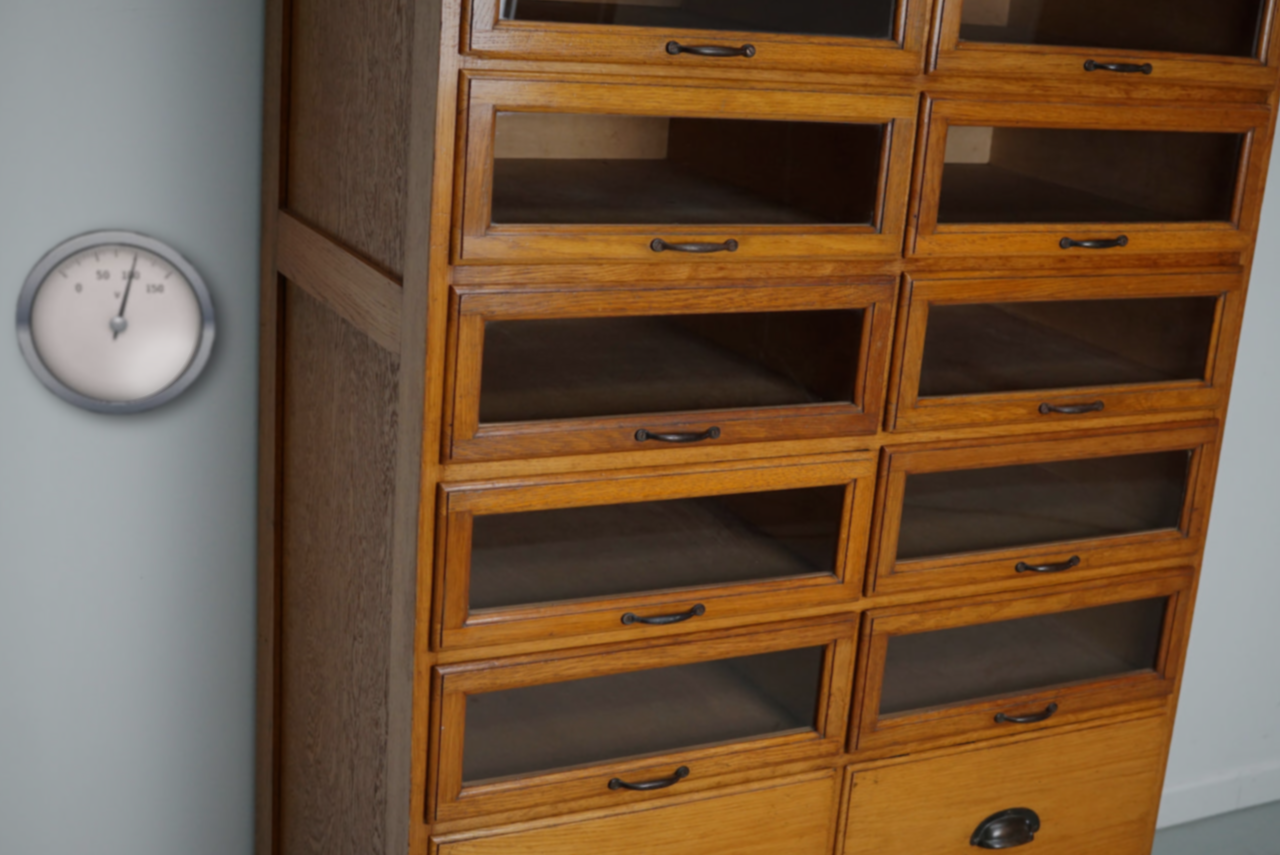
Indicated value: 100 V
